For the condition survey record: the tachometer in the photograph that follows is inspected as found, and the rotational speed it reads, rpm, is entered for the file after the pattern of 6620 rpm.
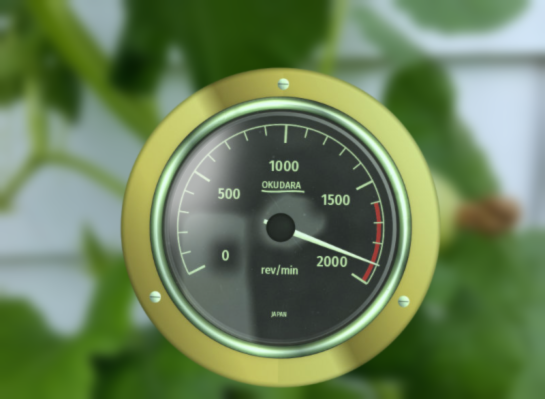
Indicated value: 1900 rpm
